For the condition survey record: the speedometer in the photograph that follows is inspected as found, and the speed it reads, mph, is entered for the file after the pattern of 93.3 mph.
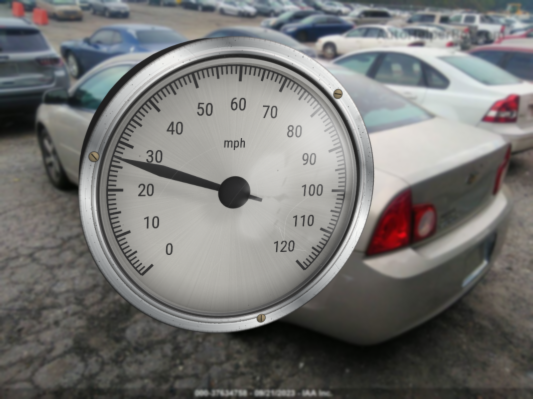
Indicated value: 27 mph
